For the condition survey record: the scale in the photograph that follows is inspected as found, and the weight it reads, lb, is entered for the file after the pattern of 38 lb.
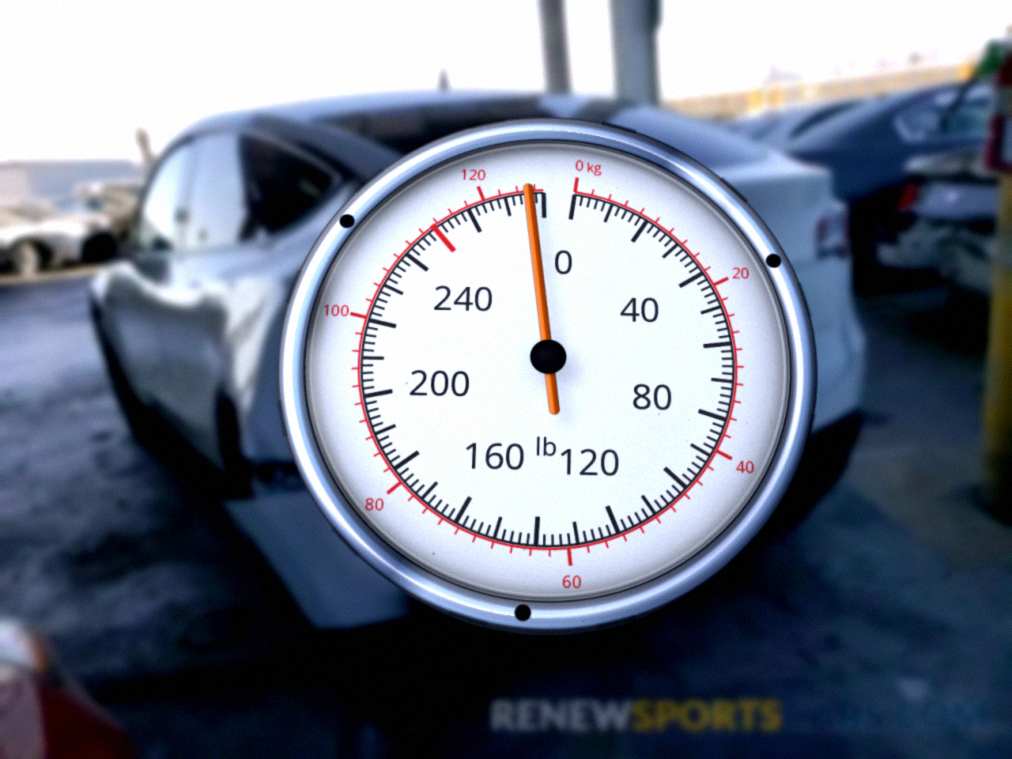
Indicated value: 276 lb
